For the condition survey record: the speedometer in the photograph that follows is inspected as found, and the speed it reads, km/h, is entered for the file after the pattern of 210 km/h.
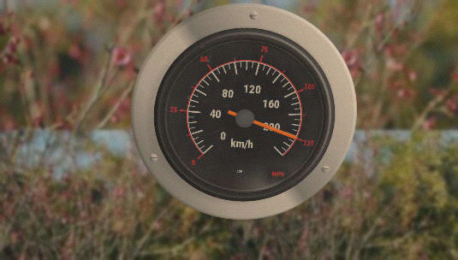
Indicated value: 200 km/h
